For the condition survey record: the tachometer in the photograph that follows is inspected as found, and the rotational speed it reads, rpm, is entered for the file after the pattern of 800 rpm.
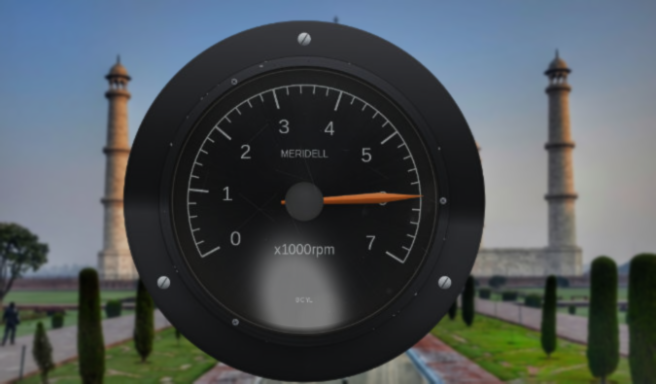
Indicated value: 6000 rpm
